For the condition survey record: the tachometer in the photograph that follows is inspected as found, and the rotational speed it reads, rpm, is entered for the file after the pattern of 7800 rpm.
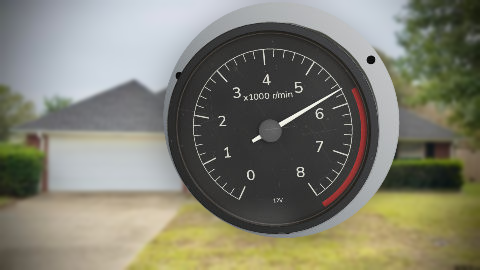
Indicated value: 5700 rpm
